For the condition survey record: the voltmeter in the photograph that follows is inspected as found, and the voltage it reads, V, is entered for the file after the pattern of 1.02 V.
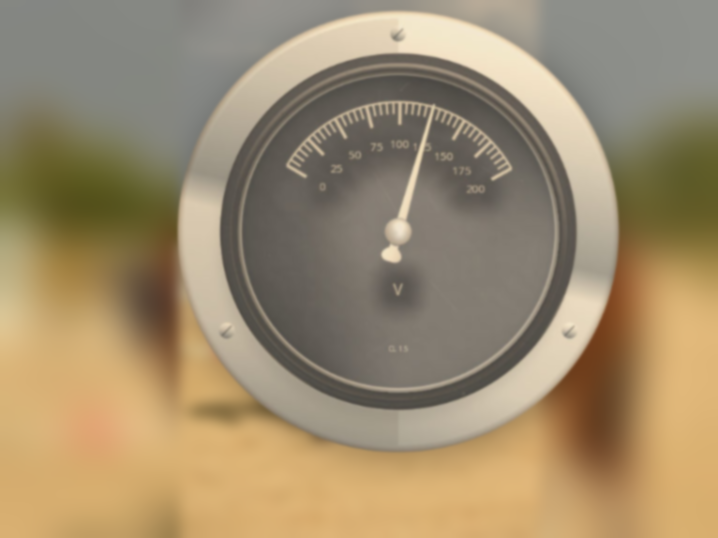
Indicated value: 125 V
